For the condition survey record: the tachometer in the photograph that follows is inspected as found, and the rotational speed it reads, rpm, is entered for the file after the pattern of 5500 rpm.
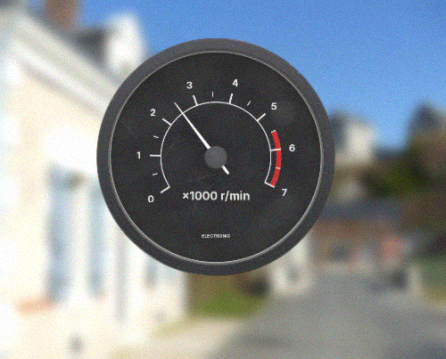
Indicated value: 2500 rpm
